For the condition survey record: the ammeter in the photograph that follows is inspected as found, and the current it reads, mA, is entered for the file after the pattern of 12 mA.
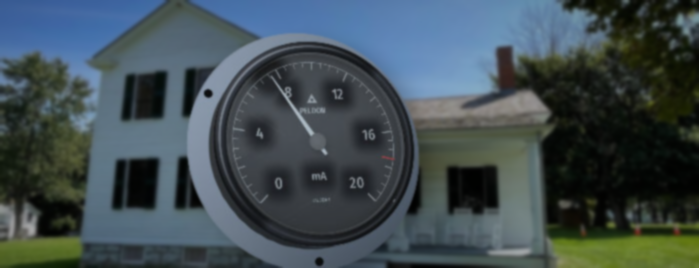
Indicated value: 7.5 mA
